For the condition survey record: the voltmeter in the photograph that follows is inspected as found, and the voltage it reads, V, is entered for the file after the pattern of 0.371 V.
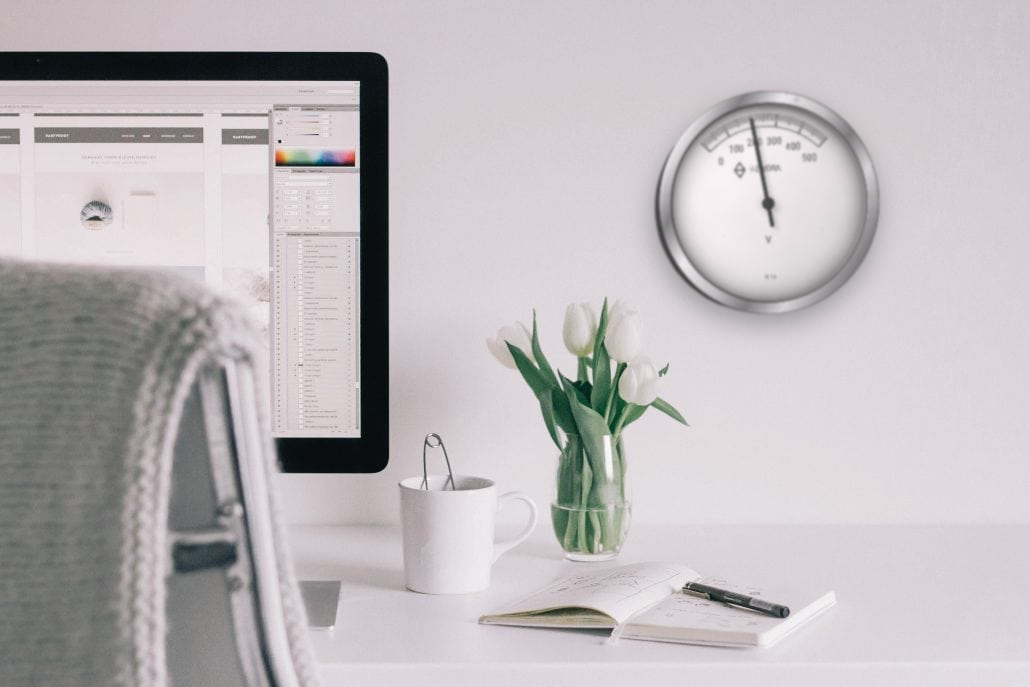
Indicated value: 200 V
